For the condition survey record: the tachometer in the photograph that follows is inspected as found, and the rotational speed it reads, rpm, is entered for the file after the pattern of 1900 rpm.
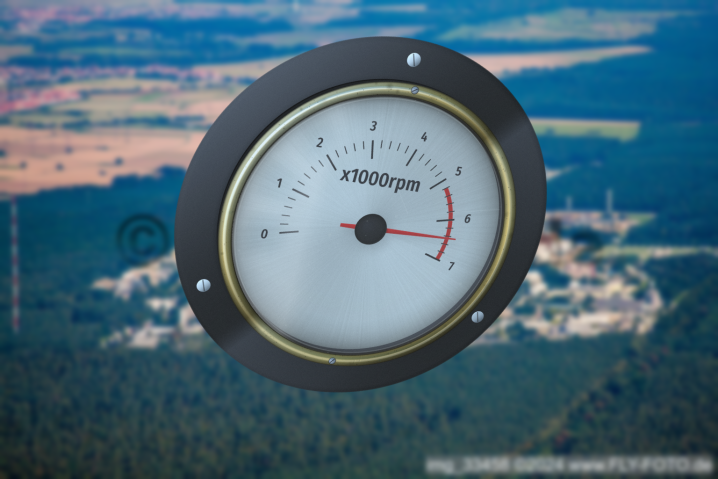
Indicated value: 6400 rpm
